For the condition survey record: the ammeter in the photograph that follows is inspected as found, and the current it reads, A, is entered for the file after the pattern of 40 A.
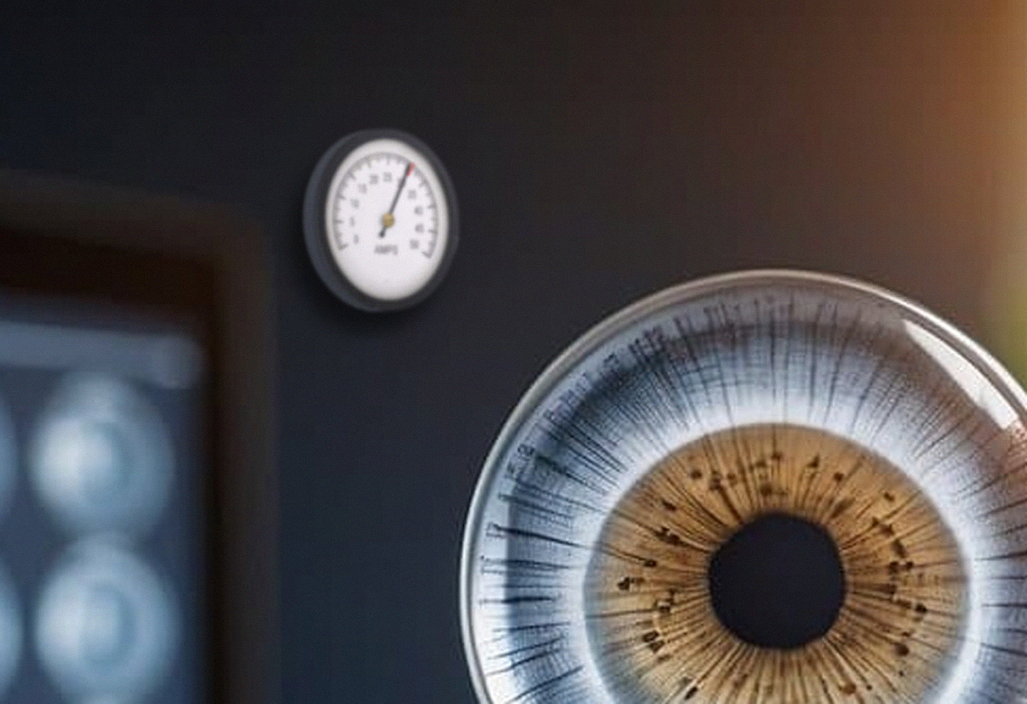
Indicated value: 30 A
